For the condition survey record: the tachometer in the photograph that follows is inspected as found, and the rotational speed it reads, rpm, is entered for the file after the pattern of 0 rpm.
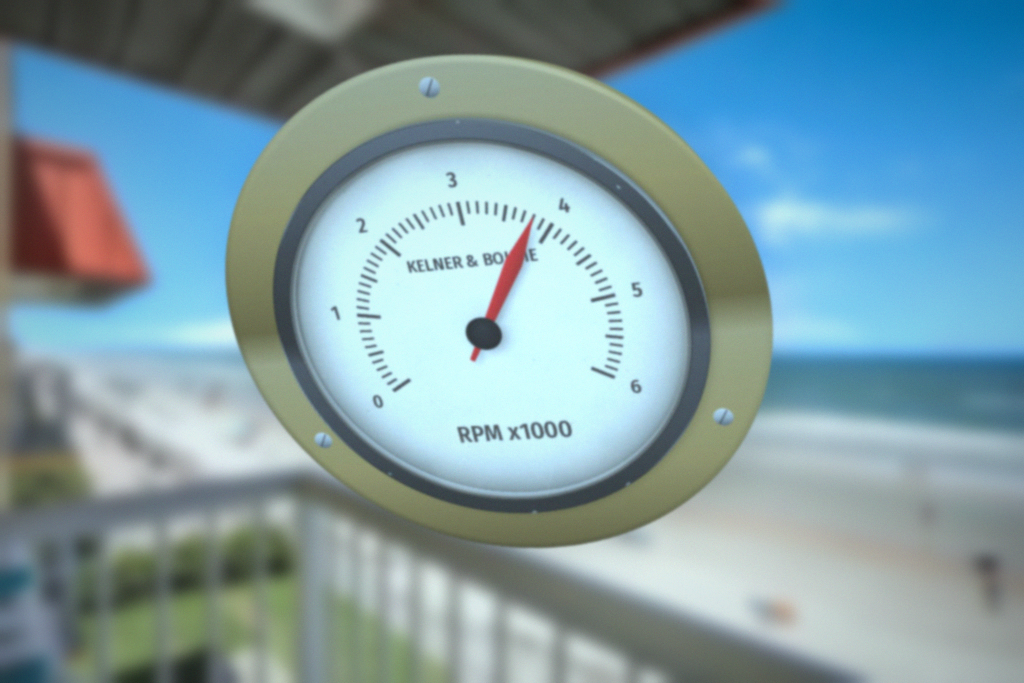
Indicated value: 3800 rpm
